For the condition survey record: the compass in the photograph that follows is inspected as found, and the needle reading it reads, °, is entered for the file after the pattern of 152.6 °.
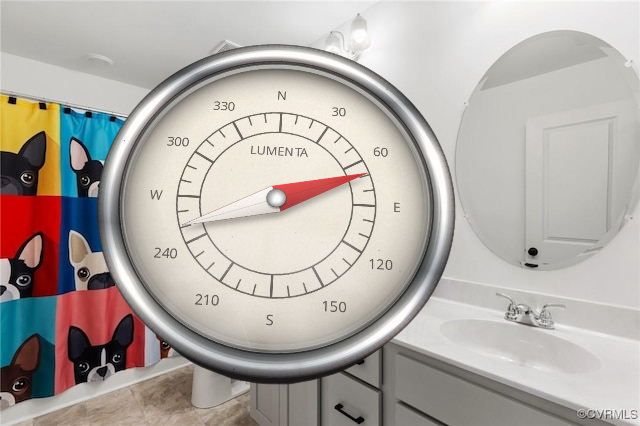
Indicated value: 70 °
